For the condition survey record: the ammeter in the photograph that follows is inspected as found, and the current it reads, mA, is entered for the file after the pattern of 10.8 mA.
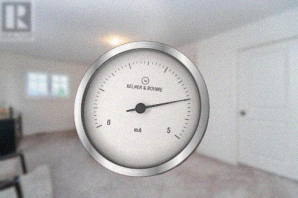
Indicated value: 4 mA
